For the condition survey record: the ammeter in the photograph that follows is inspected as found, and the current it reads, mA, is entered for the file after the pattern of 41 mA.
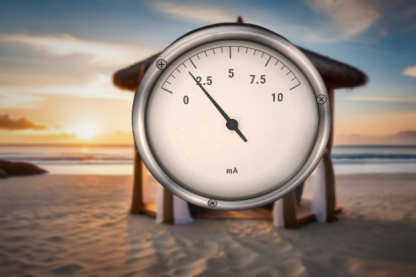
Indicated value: 2 mA
